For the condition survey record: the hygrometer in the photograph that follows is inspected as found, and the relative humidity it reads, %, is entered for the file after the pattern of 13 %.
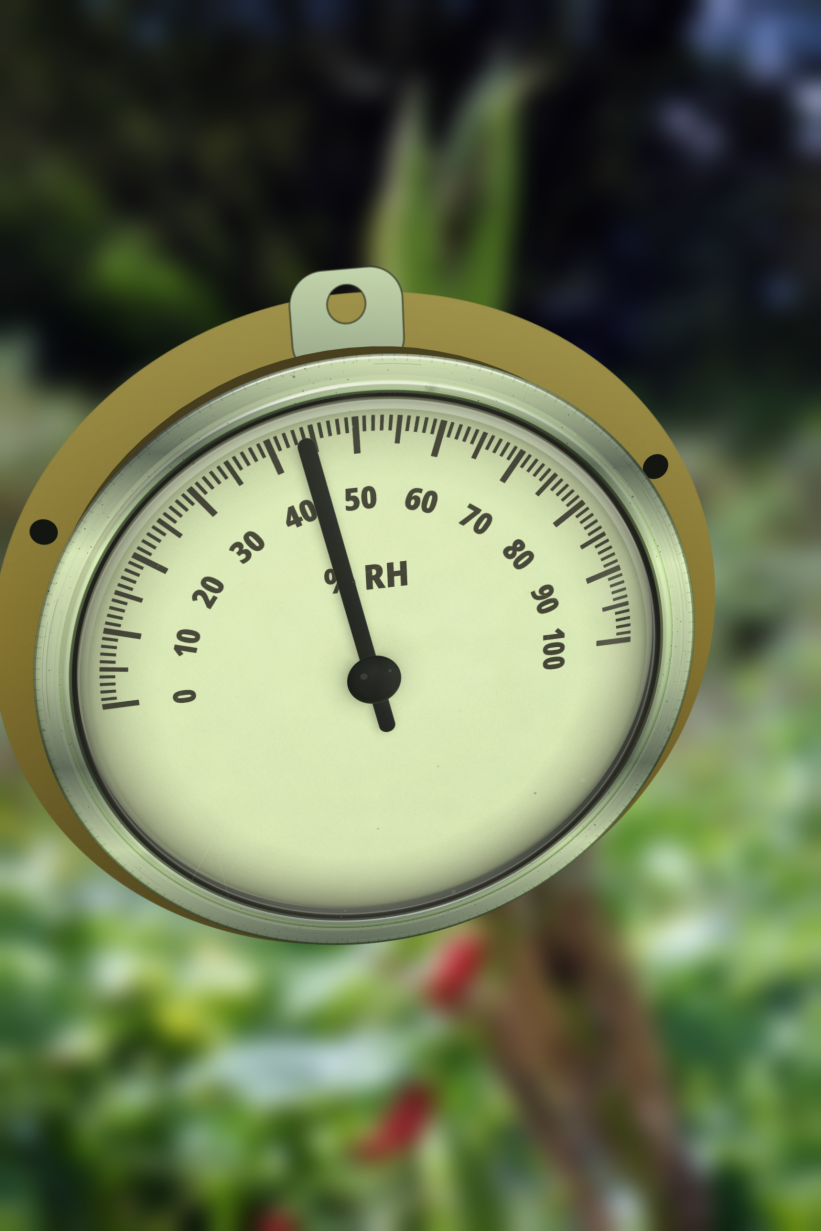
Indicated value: 44 %
